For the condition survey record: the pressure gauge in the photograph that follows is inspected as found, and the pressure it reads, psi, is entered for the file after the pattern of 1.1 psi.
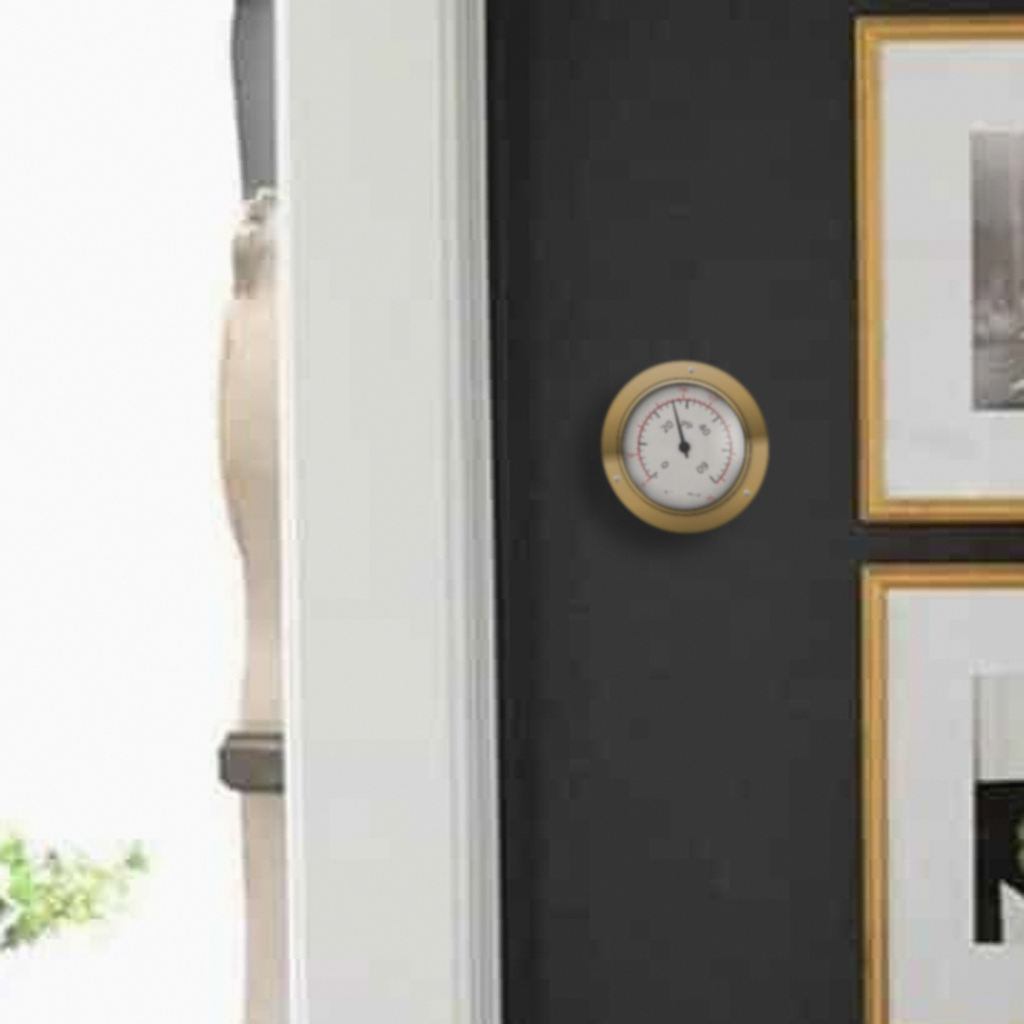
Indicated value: 26 psi
